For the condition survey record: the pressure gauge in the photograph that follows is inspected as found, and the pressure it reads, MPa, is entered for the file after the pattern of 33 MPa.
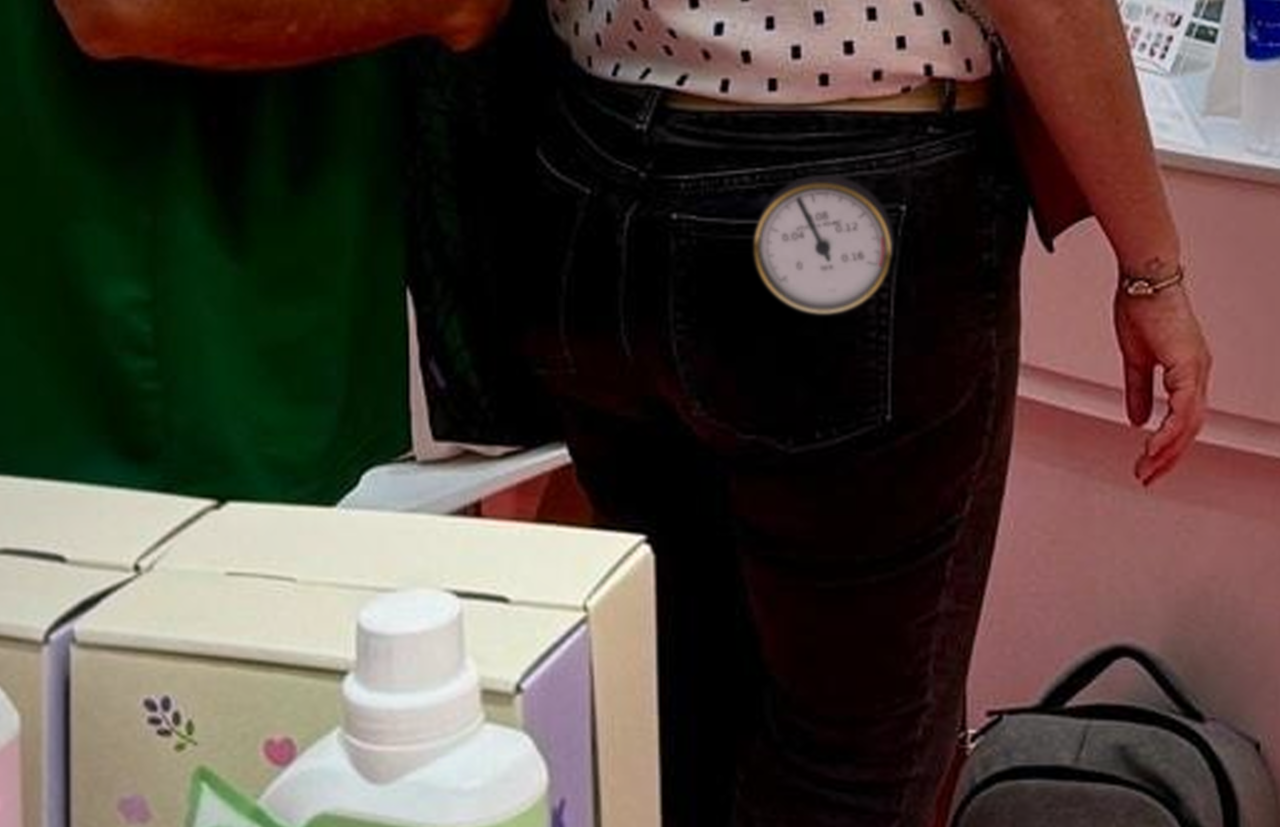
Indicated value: 0.07 MPa
